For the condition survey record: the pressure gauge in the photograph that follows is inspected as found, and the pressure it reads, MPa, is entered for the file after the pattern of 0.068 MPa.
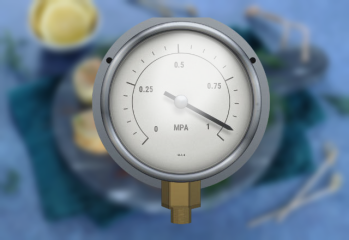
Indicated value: 0.95 MPa
